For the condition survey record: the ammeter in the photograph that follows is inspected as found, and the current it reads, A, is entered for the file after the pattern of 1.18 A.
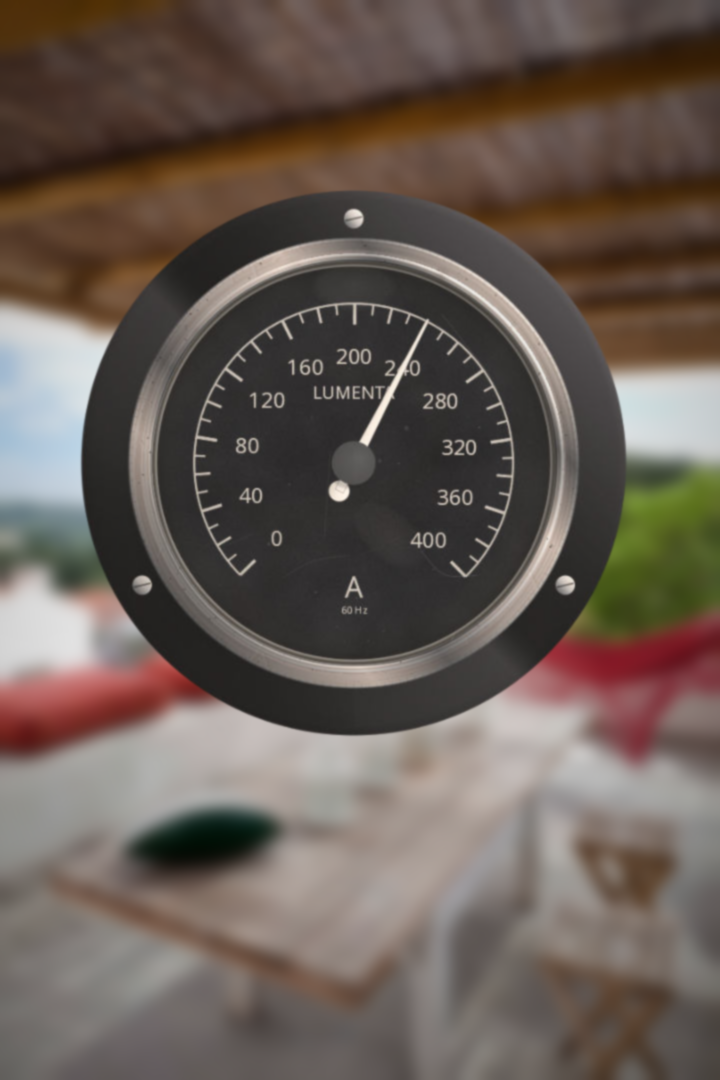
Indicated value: 240 A
